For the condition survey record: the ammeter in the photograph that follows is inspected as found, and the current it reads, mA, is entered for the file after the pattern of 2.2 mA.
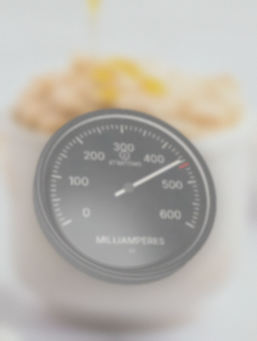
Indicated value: 450 mA
